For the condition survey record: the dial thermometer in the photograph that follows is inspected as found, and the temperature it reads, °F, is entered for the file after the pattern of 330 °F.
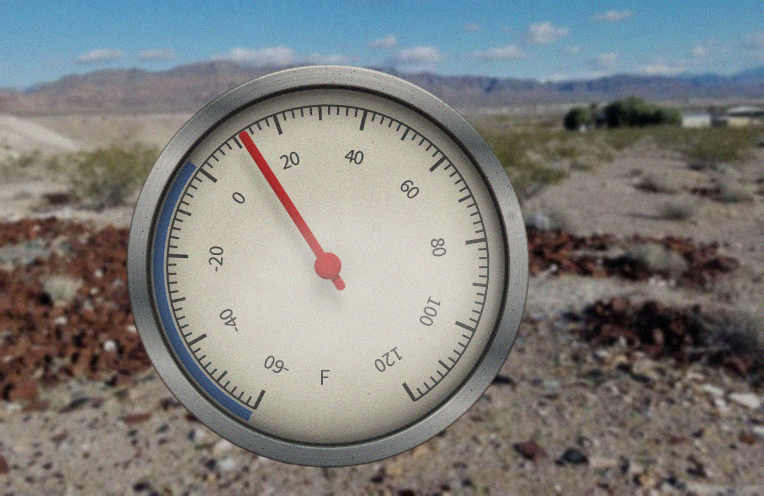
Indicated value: 12 °F
